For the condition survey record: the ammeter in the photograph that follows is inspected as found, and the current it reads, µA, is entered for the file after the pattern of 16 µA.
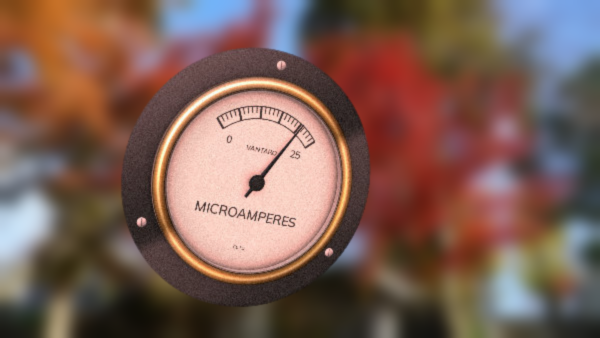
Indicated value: 20 µA
